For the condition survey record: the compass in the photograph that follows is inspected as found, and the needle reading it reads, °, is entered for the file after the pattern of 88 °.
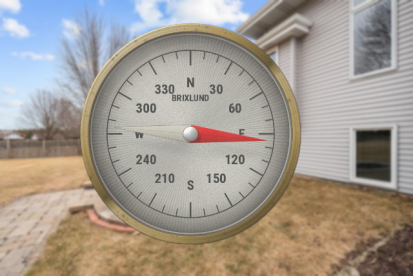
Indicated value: 95 °
